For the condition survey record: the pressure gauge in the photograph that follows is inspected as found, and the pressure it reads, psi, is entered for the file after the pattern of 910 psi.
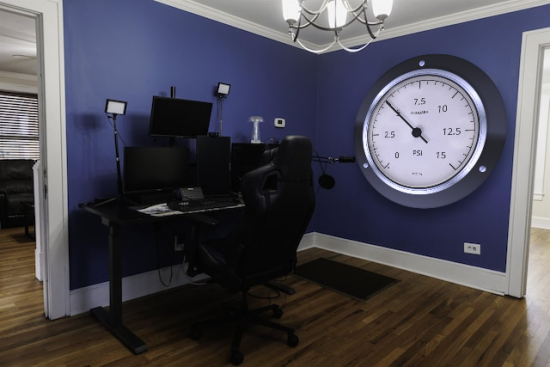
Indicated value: 5 psi
